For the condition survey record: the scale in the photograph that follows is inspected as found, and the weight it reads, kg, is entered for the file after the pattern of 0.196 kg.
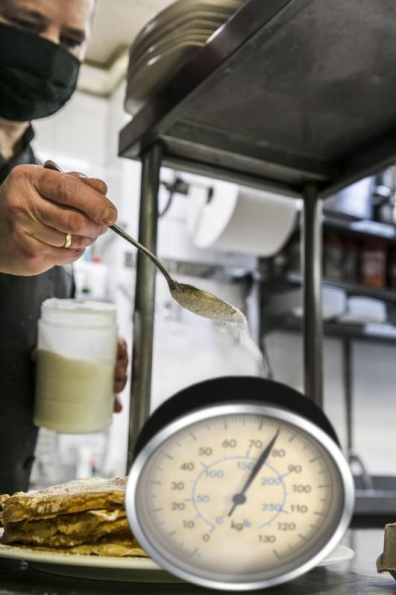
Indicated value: 75 kg
